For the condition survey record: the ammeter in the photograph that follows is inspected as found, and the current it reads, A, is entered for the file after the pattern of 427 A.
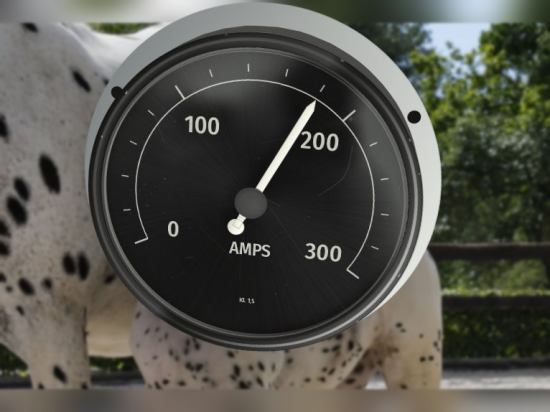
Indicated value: 180 A
